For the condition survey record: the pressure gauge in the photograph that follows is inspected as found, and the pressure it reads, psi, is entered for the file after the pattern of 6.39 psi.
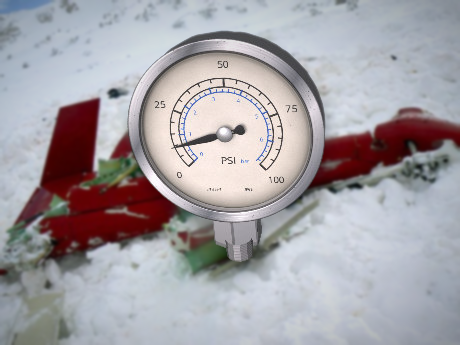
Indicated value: 10 psi
